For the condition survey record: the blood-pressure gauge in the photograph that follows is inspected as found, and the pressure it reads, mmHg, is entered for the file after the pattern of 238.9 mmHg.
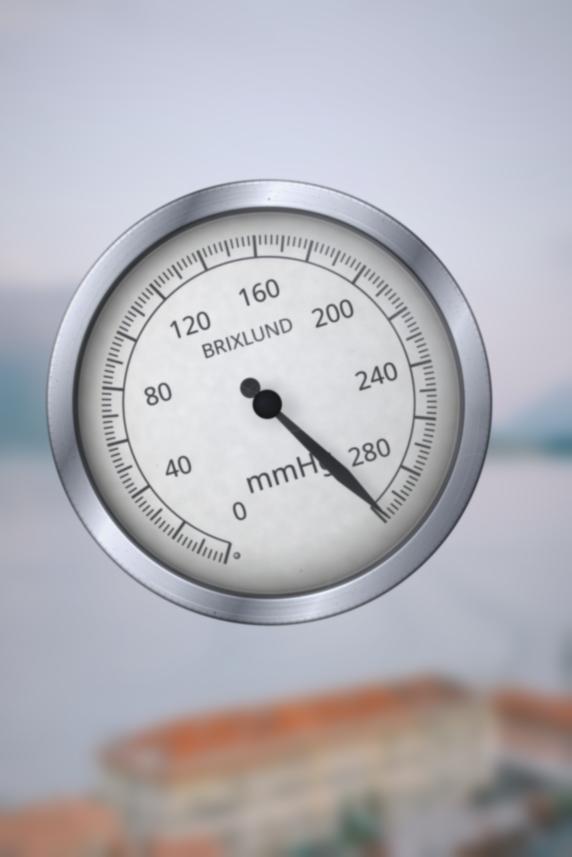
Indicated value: 298 mmHg
